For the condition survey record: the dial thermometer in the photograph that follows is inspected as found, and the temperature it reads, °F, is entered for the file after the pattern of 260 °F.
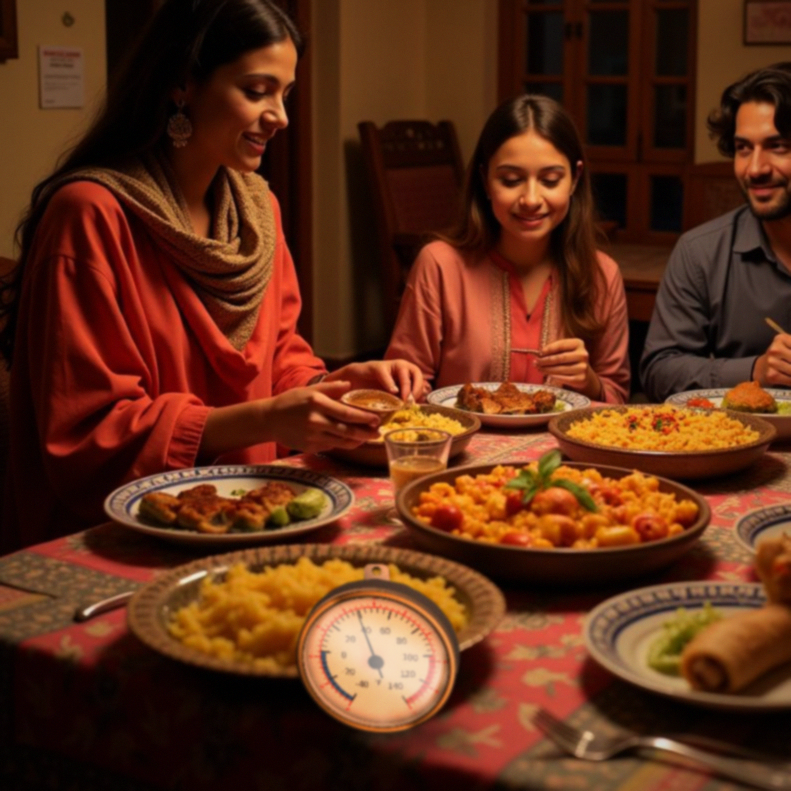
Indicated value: 40 °F
